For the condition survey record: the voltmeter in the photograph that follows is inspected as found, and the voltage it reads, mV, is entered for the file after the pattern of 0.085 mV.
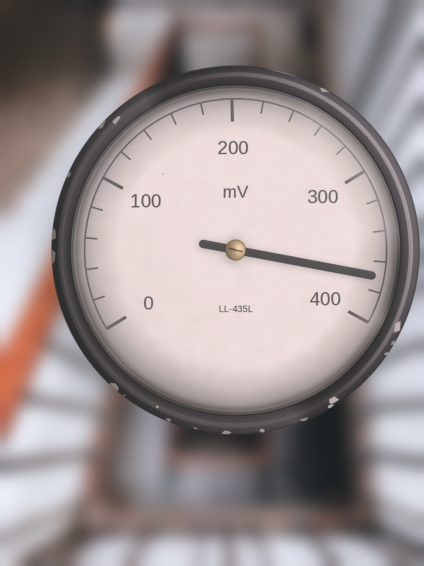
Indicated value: 370 mV
